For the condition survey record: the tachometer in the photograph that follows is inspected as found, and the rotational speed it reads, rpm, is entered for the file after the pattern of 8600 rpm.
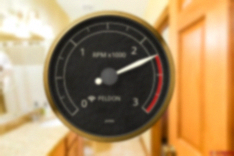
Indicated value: 2250 rpm
